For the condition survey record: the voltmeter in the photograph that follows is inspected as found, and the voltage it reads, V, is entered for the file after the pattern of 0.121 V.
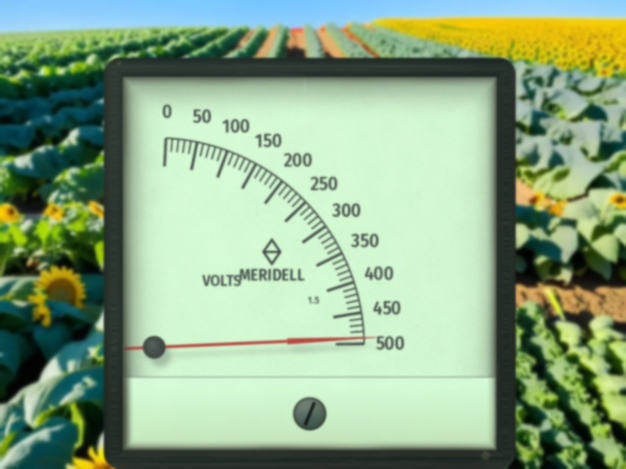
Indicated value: 490 V
